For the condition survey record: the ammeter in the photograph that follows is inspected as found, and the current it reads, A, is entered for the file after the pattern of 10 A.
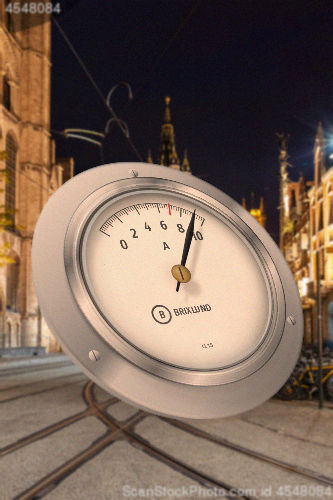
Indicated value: 9 A
